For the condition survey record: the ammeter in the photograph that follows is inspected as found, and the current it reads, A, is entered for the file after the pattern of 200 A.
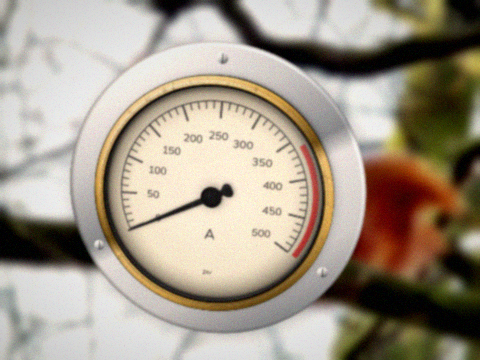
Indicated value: 0 A
